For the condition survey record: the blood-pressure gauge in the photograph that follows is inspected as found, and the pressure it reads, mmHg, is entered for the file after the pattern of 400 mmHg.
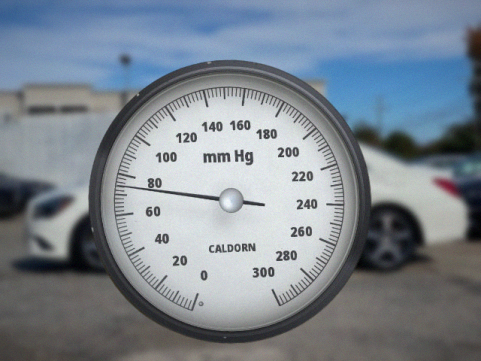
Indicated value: 74 mmHg
